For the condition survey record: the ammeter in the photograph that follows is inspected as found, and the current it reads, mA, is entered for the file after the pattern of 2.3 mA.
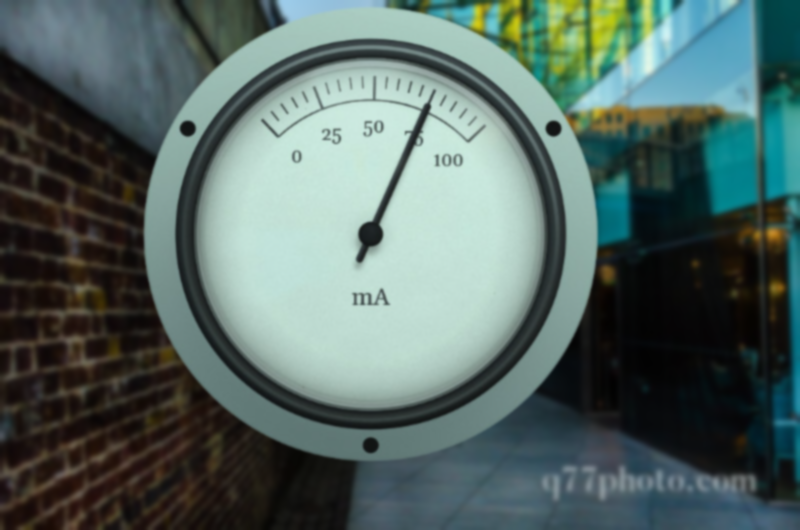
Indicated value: 75 mA
